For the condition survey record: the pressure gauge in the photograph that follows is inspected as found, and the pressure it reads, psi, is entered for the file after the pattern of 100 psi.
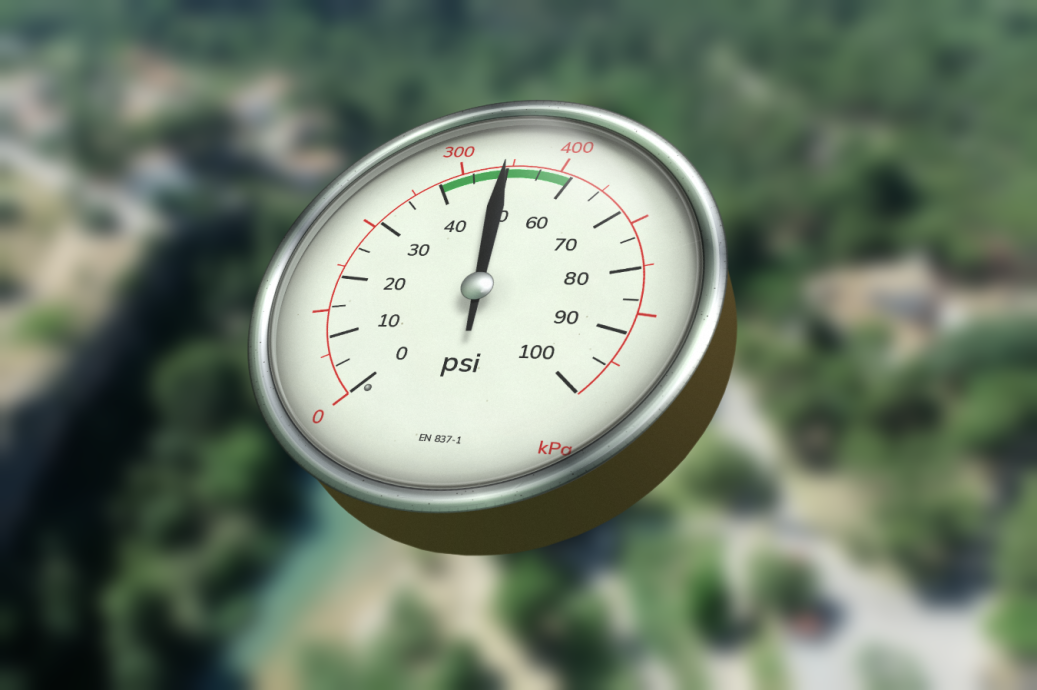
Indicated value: 50 psi
